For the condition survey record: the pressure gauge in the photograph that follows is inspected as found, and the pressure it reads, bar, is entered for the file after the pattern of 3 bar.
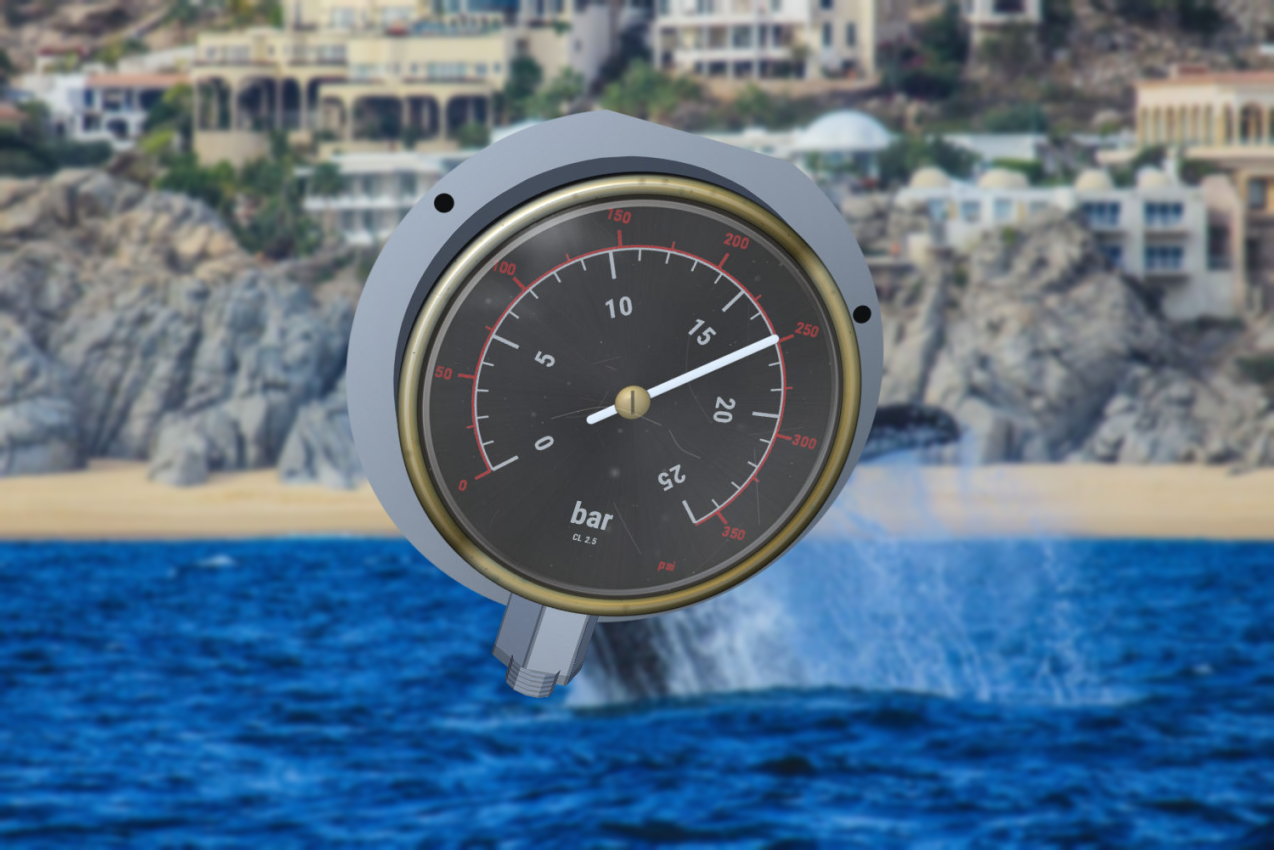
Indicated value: 17 bar
